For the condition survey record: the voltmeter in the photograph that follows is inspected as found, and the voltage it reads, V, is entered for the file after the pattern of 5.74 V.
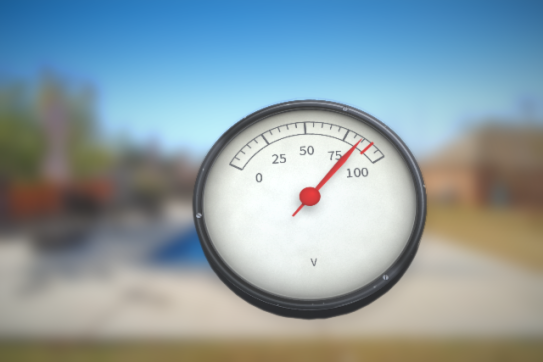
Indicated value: 85 V
